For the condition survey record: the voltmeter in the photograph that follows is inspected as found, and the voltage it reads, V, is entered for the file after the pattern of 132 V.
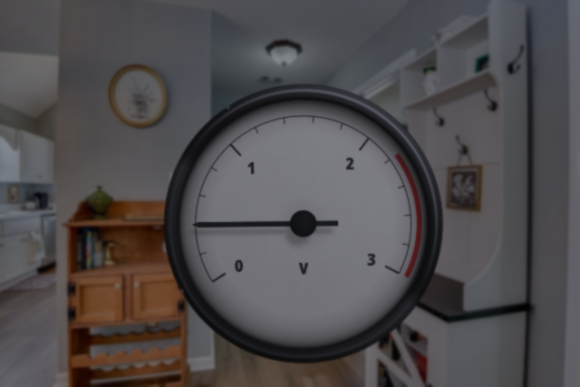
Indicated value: 0.4 V
